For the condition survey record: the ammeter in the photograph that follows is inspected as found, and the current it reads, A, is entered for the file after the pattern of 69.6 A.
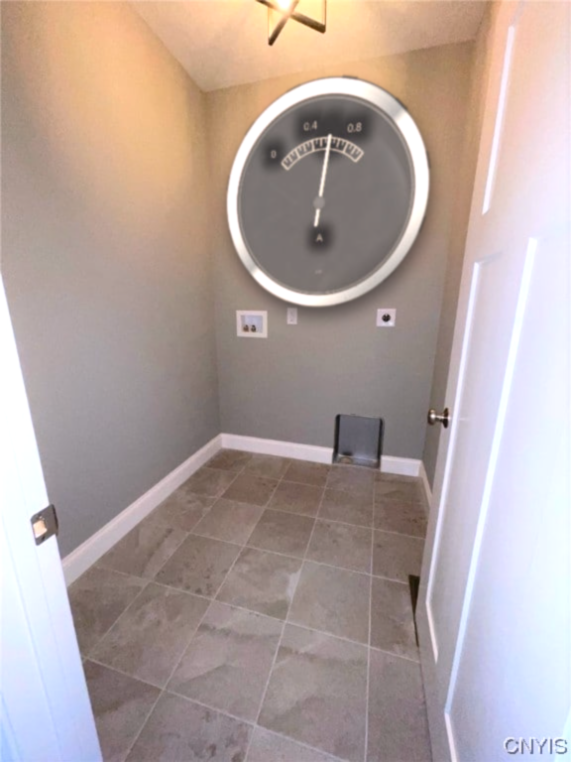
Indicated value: 0.6 A
